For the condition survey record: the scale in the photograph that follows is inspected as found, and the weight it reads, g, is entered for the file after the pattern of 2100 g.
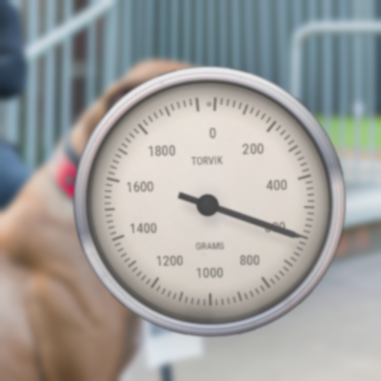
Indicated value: 600 g
